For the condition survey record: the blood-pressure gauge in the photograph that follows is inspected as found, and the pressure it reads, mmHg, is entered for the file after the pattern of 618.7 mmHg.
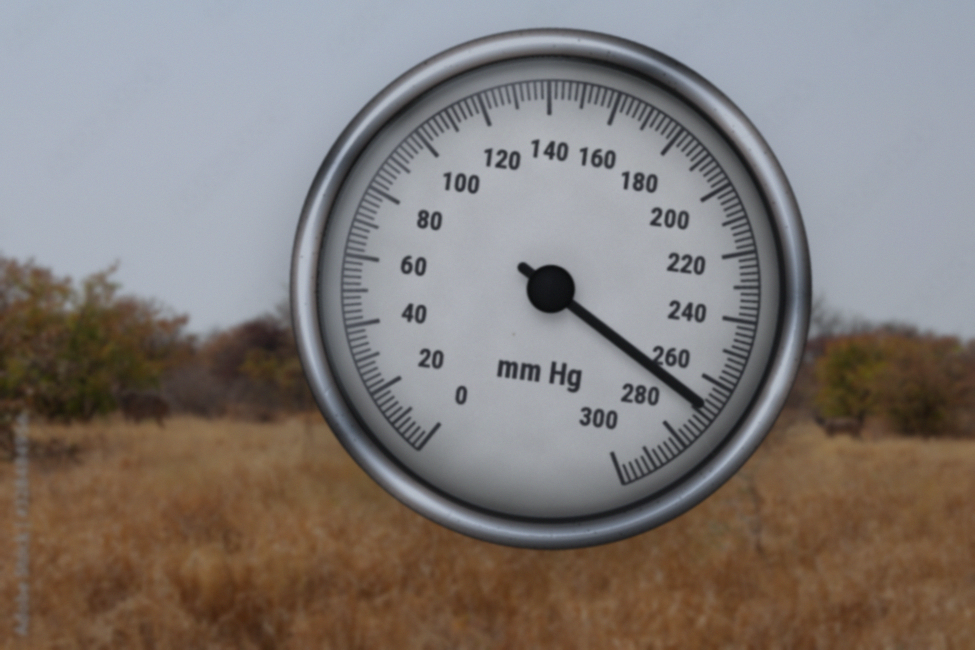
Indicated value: 268 mmHg
